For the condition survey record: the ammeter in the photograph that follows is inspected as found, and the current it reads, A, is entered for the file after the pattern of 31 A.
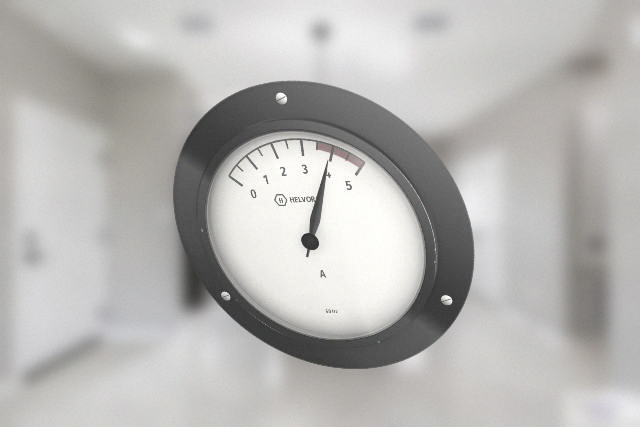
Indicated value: 4 A
